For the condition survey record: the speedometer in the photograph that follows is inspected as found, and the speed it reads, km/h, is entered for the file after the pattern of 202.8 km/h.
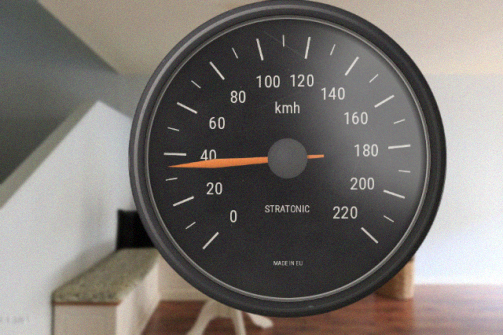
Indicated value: 35 km/h
